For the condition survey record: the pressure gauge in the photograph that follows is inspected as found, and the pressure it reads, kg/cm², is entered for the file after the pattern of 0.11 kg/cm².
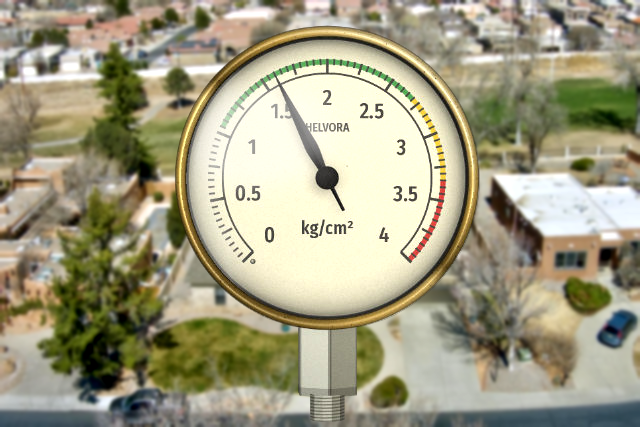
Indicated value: 1.6 kg/cm²
